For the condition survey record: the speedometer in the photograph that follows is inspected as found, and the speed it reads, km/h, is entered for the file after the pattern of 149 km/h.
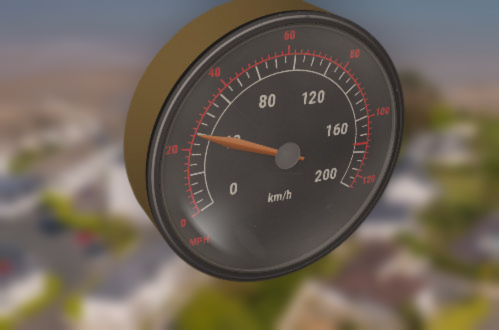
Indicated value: 40 km/h
